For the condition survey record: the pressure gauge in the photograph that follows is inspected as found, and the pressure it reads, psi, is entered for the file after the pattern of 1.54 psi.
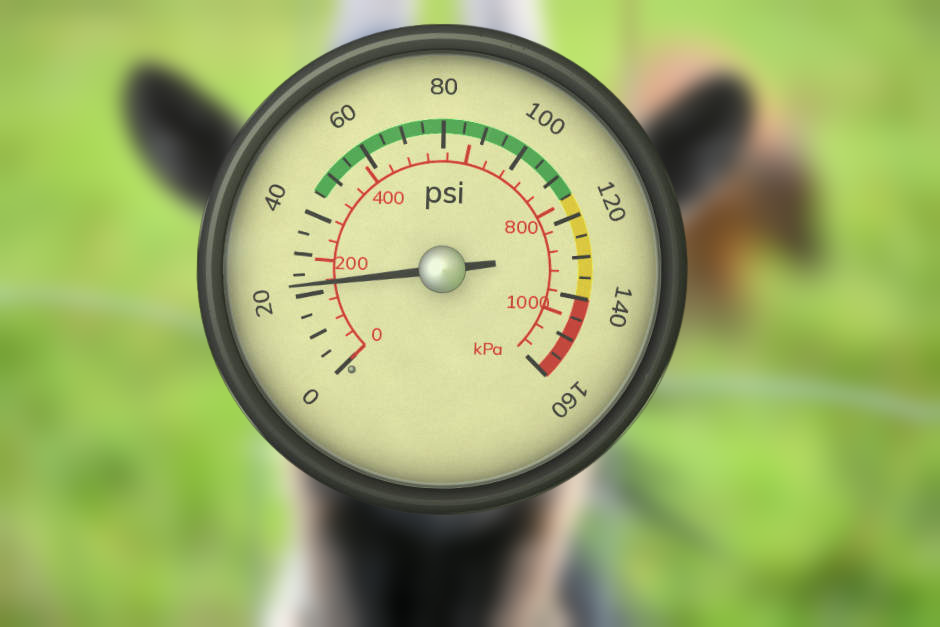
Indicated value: 22.5 psi
